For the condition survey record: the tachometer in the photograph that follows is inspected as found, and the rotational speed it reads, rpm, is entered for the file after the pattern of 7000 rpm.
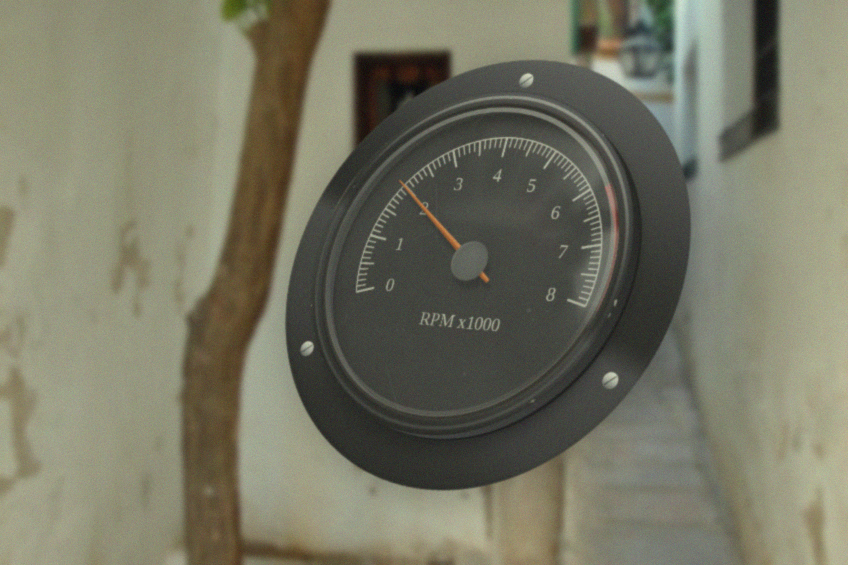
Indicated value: 2000 rpm
